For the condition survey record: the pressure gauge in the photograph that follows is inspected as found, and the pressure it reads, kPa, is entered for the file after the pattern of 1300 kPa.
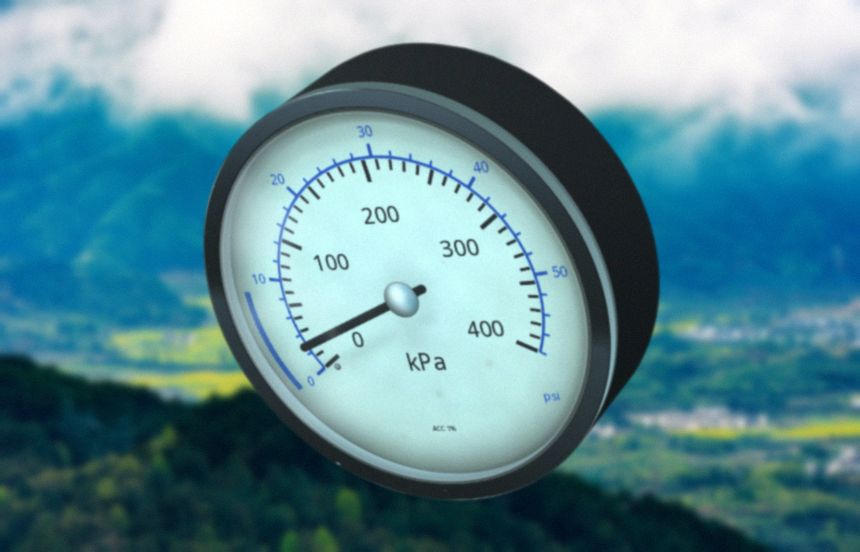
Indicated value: 20 kPa
